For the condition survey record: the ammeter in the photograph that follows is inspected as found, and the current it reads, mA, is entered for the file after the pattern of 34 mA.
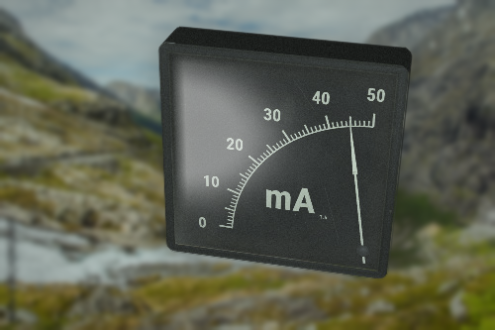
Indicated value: 45 mA
